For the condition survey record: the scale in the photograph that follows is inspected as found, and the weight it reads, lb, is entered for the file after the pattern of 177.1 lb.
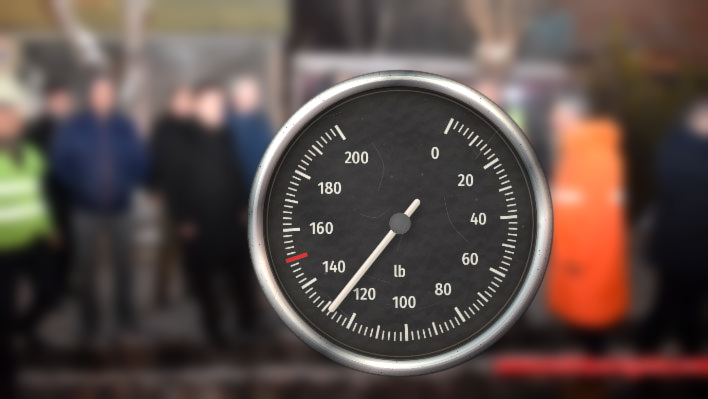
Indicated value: 128 lb
